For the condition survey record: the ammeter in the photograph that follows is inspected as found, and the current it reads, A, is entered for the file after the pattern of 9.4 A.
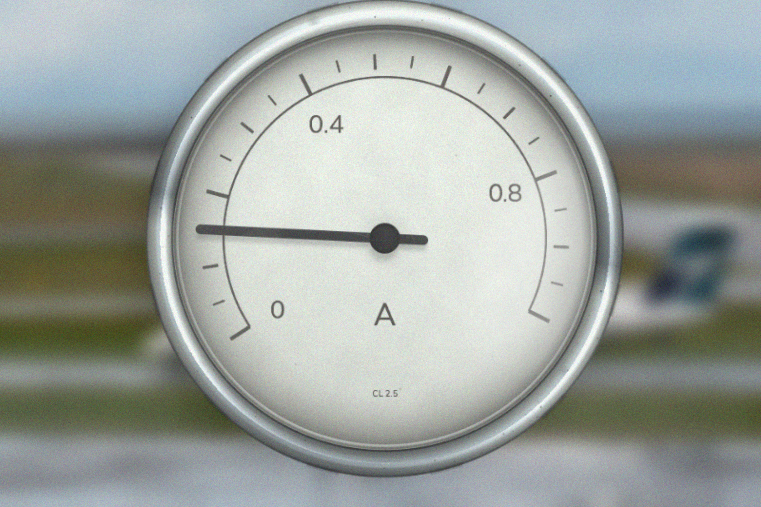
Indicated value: 0.15 A
